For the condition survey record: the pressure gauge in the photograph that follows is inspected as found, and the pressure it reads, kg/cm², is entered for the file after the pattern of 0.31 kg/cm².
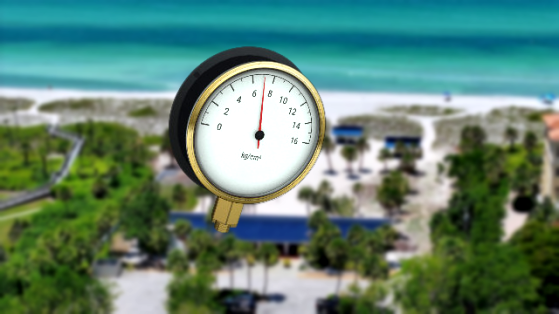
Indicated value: 7 kg/cm²
